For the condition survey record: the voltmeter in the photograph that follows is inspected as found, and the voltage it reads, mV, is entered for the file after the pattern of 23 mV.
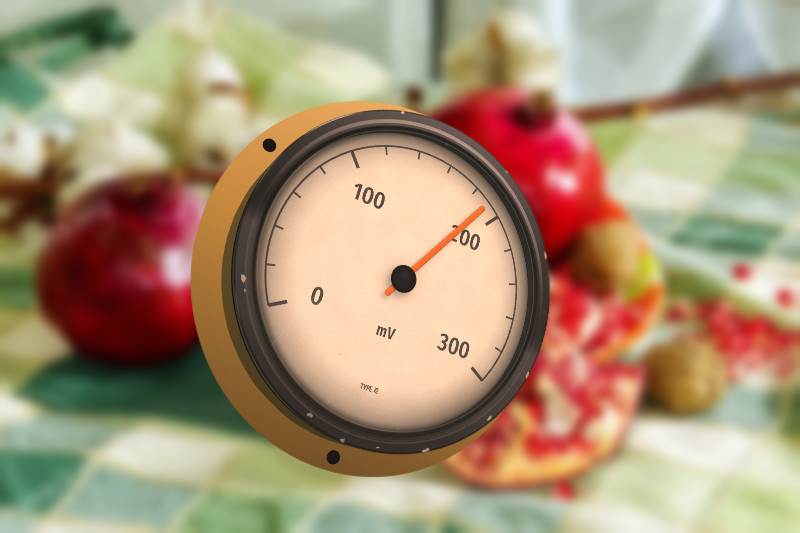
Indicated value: 190 mV
